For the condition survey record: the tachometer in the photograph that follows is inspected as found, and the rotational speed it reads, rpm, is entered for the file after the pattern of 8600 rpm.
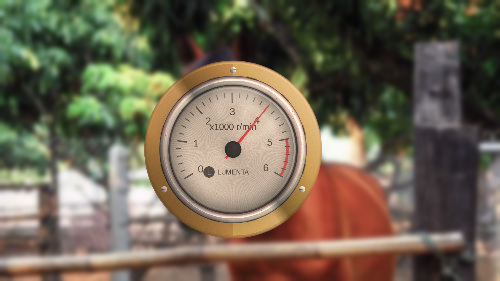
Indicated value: 4000 rpm
